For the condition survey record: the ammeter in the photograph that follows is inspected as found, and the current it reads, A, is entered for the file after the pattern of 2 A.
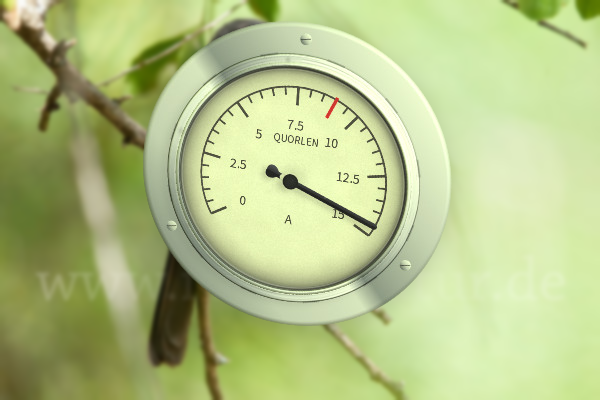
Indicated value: 14.5 A
